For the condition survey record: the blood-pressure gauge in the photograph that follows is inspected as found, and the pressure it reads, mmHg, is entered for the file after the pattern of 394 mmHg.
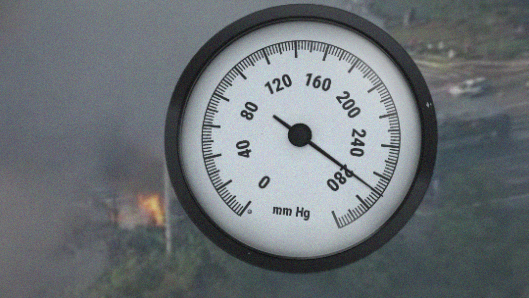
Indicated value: 270 mmHg
